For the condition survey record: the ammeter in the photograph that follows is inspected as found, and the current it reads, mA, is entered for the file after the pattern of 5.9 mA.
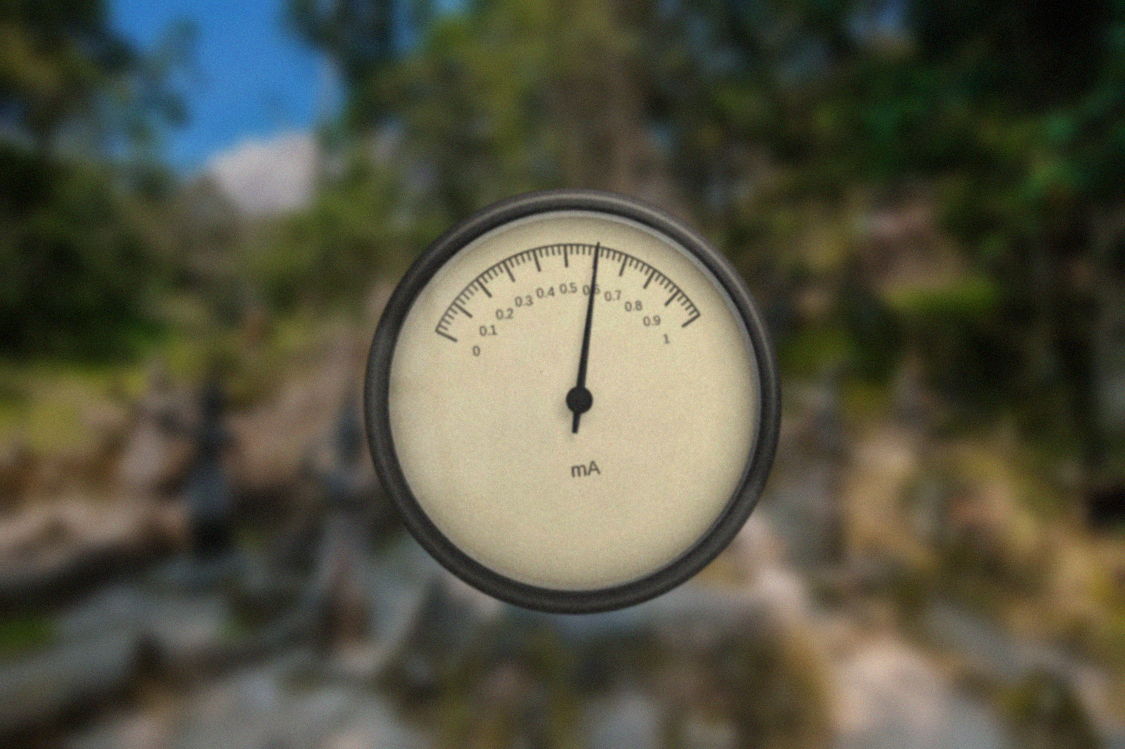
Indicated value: 0.6 mA
